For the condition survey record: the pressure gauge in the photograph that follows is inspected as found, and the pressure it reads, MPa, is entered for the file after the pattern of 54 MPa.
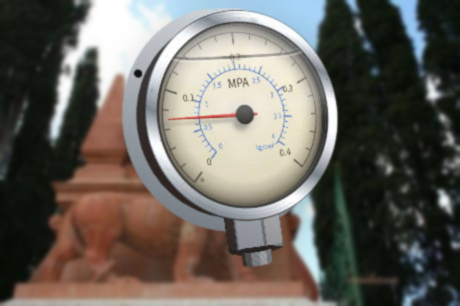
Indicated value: 0.07 MPa
